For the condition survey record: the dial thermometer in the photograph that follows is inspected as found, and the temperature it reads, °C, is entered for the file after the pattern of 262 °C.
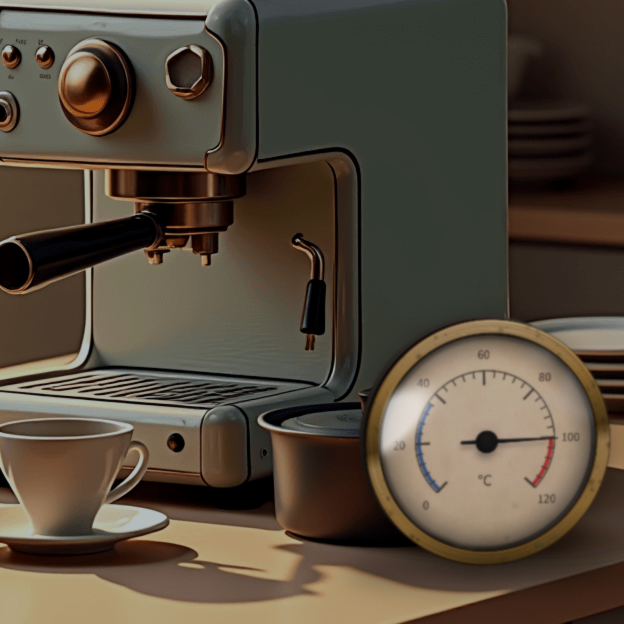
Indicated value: 100 °C
